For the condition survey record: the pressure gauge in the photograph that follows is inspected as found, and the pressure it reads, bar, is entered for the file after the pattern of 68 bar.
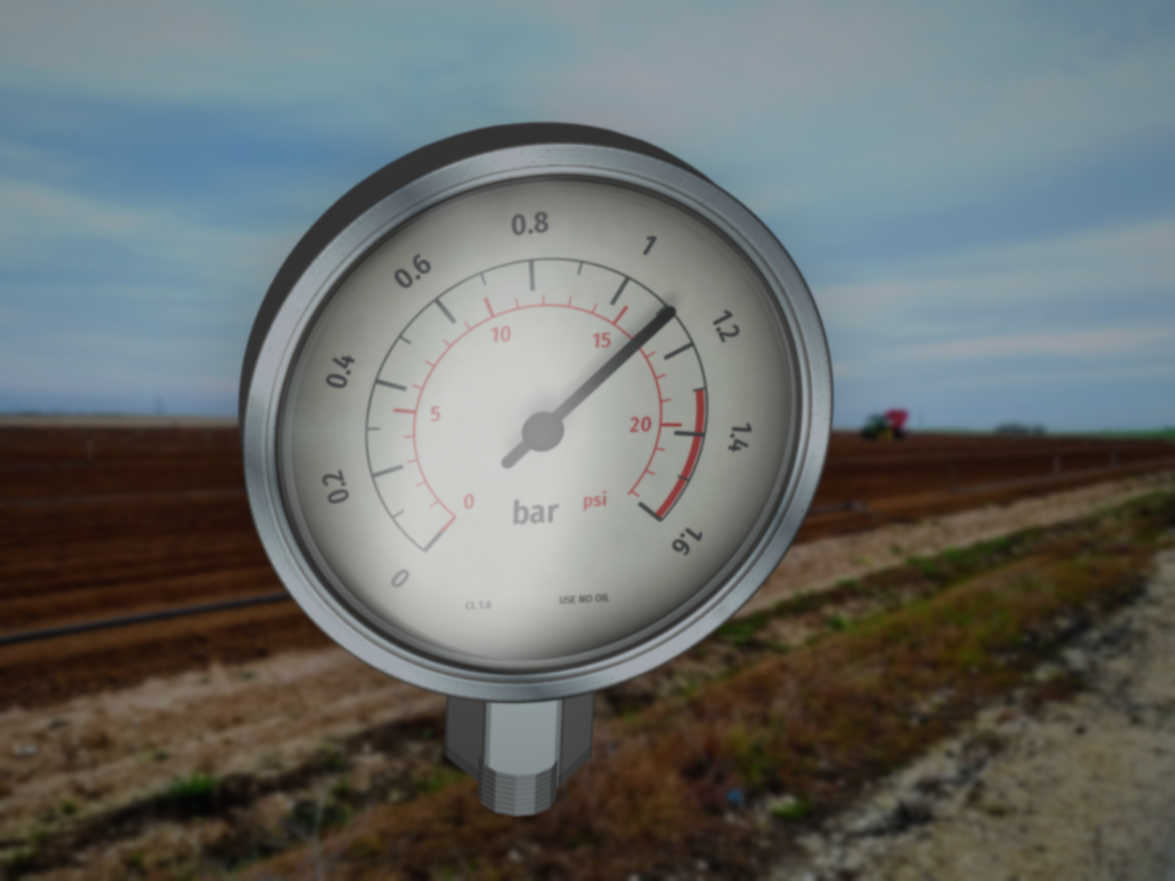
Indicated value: 1.1 bar
